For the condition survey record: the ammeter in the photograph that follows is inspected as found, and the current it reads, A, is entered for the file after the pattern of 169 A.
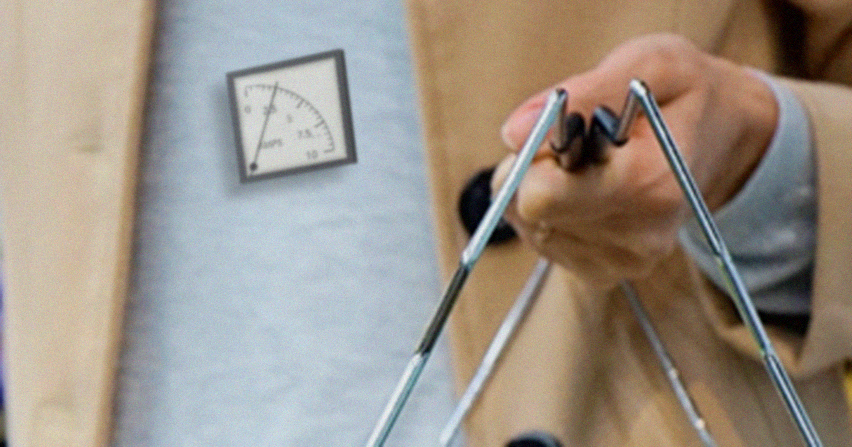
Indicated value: 2.5 A
